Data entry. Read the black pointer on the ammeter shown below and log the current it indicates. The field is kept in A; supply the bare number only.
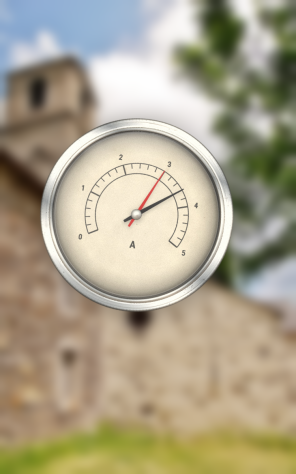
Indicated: 3.6
